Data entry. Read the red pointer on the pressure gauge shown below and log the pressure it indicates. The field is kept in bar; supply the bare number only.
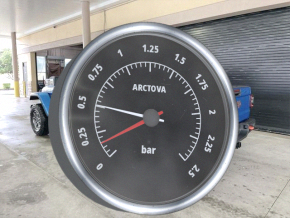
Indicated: 0.15
